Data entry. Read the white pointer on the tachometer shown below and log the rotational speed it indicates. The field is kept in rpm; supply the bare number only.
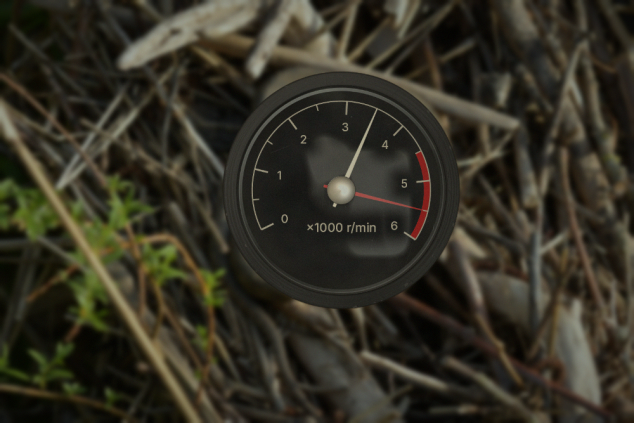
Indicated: 3500
